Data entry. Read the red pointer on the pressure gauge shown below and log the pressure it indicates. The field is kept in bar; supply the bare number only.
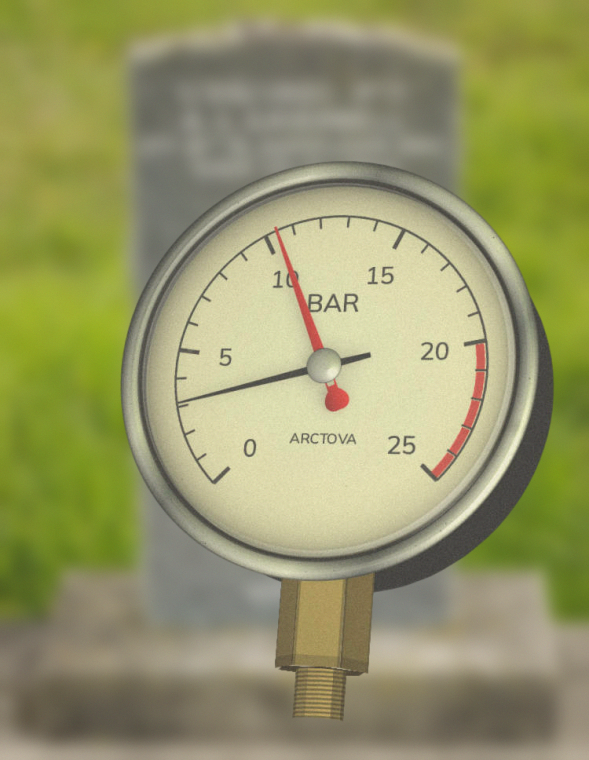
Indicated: 10.5
